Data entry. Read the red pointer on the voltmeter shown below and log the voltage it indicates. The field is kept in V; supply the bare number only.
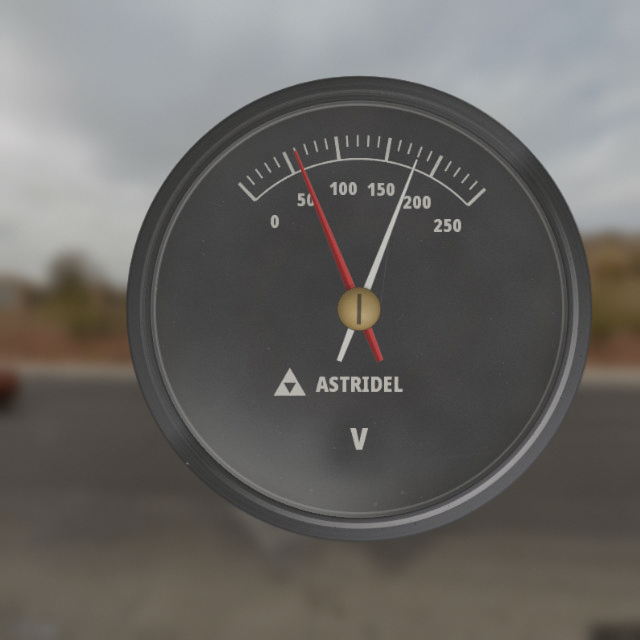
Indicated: 60
